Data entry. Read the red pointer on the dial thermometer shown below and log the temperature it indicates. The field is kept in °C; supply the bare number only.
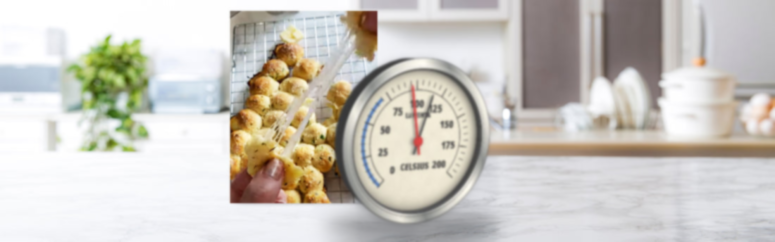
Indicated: 95
